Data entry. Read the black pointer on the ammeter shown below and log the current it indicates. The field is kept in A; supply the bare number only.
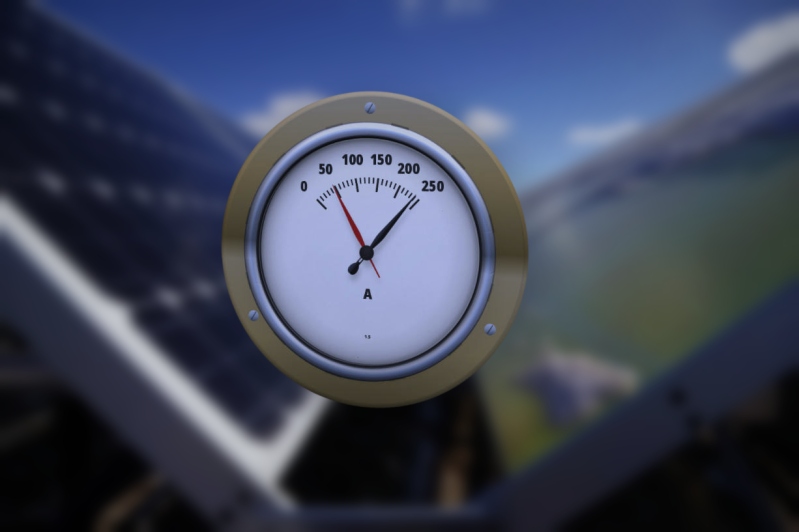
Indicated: 240
